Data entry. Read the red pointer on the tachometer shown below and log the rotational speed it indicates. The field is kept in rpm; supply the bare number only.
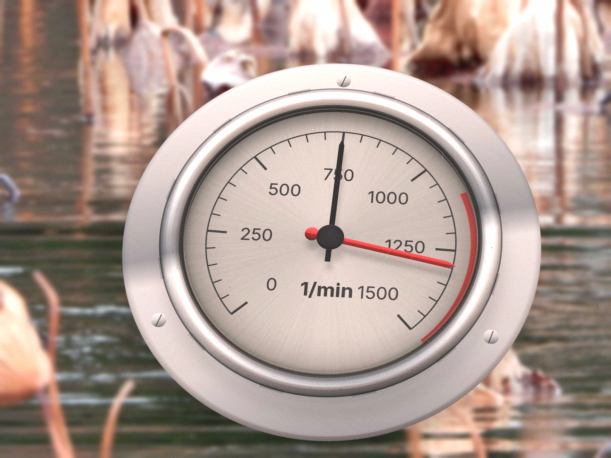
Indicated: 1300
